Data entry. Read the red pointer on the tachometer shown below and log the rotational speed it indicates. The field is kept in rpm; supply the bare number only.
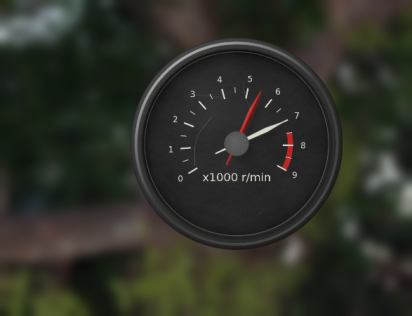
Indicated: 5500
